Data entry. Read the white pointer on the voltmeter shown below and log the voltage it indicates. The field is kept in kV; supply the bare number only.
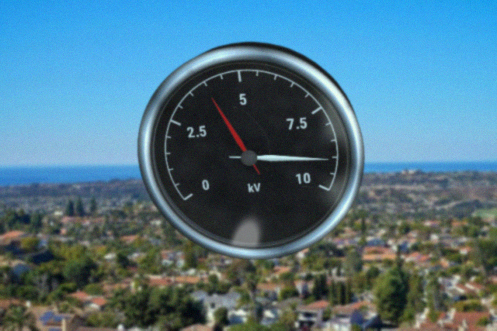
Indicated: 9
